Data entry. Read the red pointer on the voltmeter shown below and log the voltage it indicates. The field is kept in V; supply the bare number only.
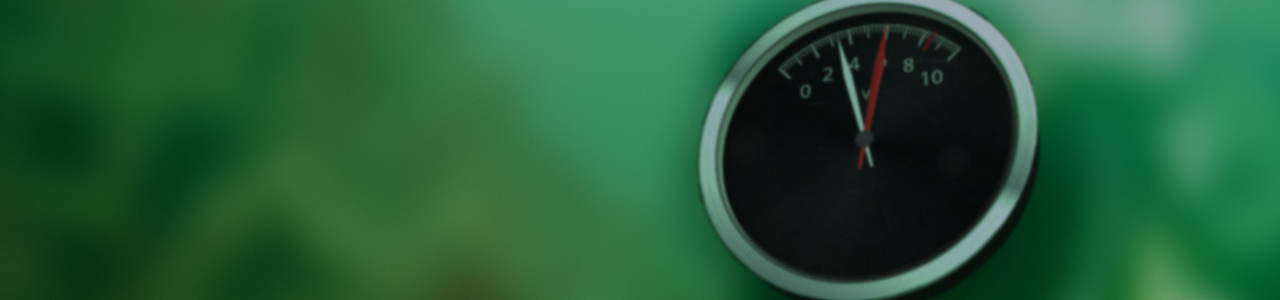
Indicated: 6
